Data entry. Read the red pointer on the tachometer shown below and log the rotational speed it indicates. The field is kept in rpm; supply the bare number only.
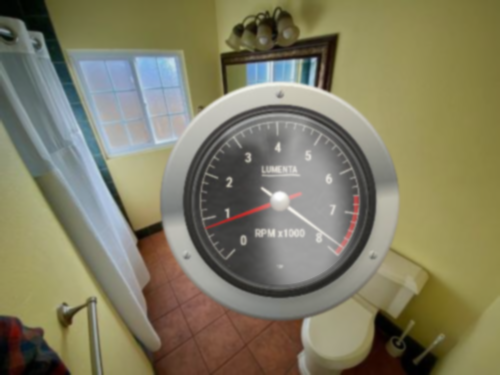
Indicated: 800
